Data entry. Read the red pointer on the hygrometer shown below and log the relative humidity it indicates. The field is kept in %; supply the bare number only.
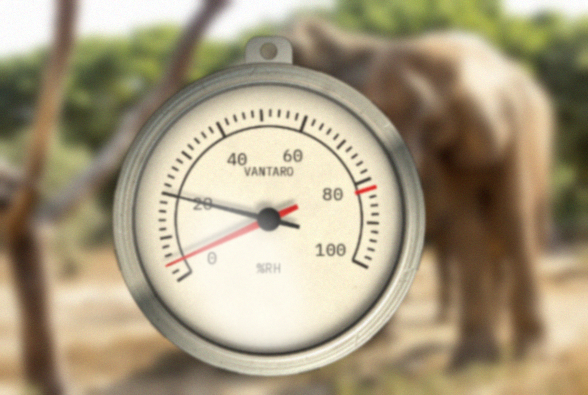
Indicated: 4
